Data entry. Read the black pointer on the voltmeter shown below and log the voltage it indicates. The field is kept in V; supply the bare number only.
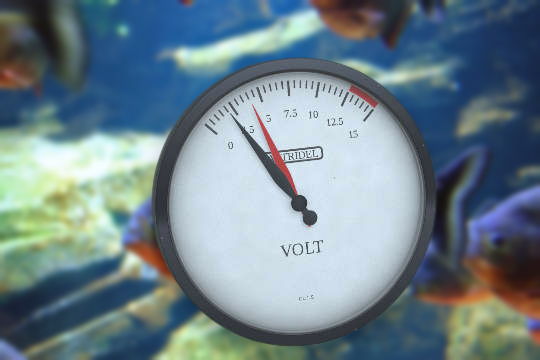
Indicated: 2
